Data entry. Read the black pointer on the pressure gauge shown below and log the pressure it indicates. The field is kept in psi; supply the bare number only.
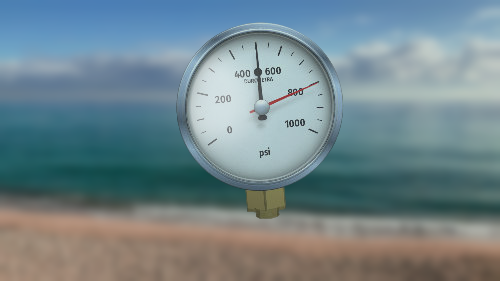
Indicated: 500
